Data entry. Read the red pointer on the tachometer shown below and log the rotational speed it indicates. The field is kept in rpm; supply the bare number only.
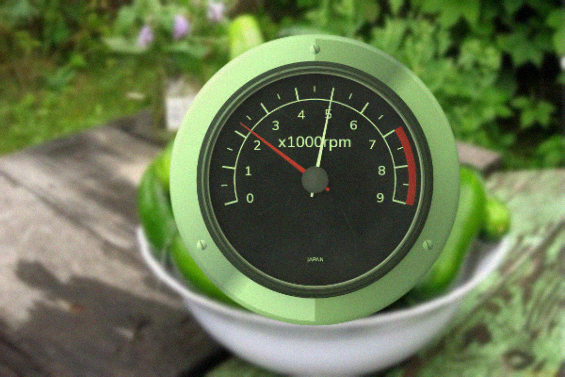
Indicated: 2250
